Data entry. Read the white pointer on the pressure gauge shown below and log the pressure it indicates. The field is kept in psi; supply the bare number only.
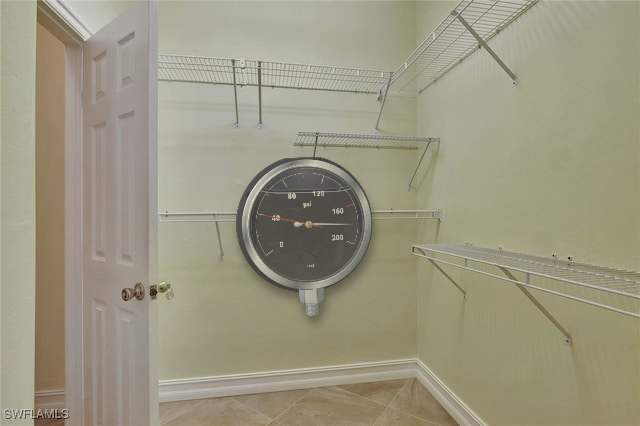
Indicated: 180
